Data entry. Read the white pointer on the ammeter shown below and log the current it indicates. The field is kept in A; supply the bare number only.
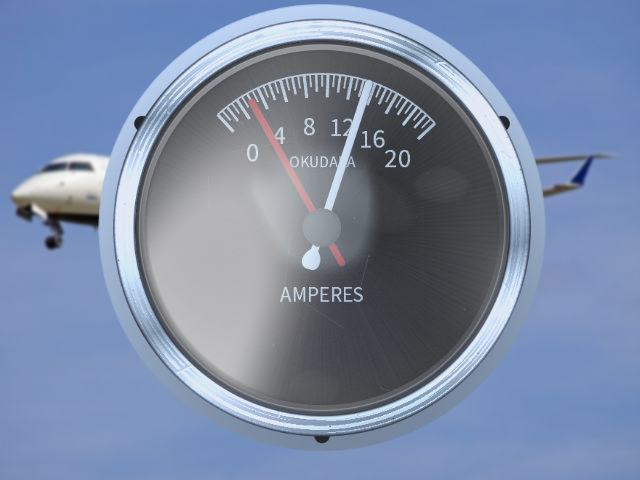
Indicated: 13.5
